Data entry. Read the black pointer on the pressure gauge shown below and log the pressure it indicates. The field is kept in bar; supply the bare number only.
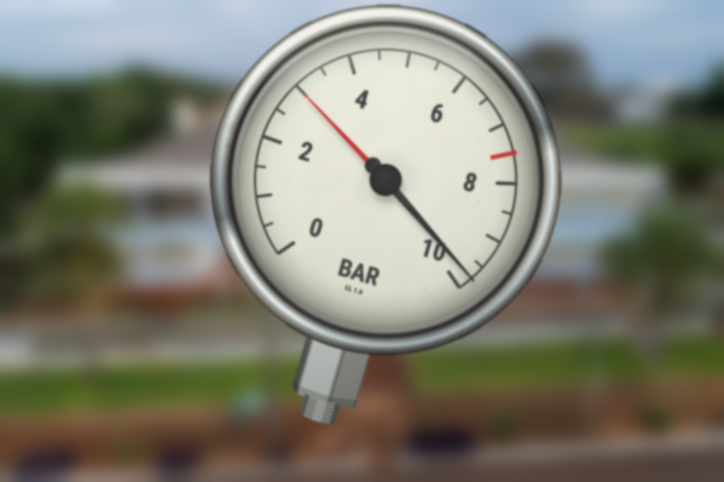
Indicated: 9.75
